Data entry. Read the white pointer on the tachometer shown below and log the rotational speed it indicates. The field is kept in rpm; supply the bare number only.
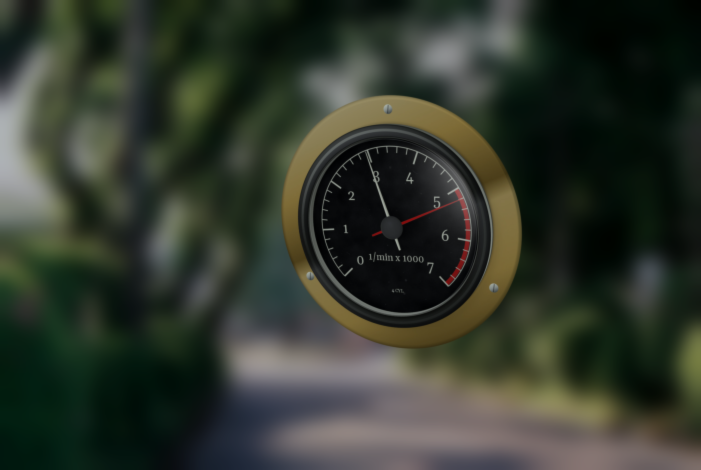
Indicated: 3000
